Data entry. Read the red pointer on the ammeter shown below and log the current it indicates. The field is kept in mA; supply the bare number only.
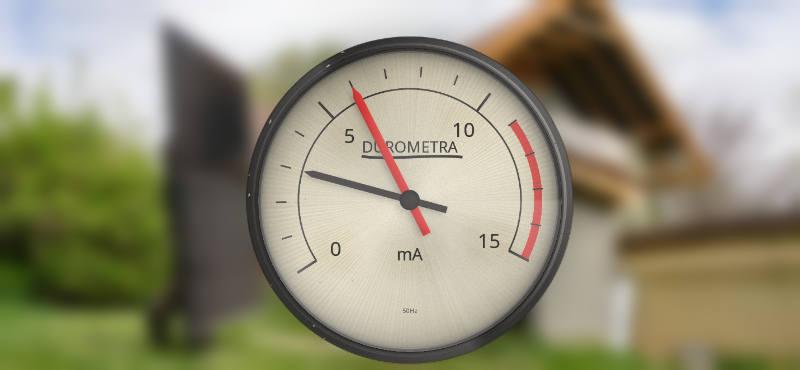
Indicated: 6
